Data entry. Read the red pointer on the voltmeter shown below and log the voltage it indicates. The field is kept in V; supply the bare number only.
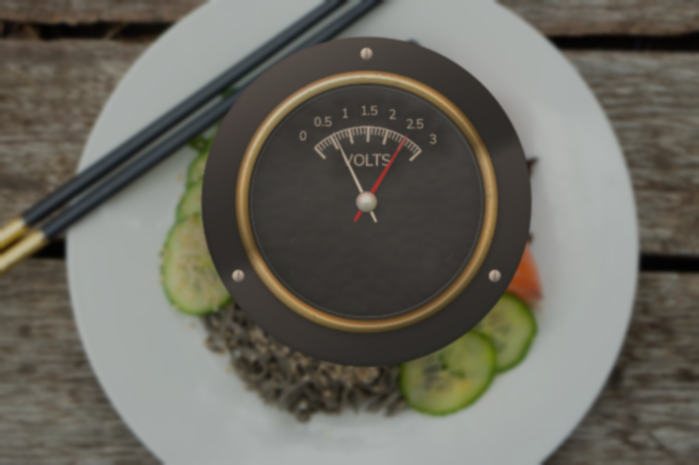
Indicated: 2.5
